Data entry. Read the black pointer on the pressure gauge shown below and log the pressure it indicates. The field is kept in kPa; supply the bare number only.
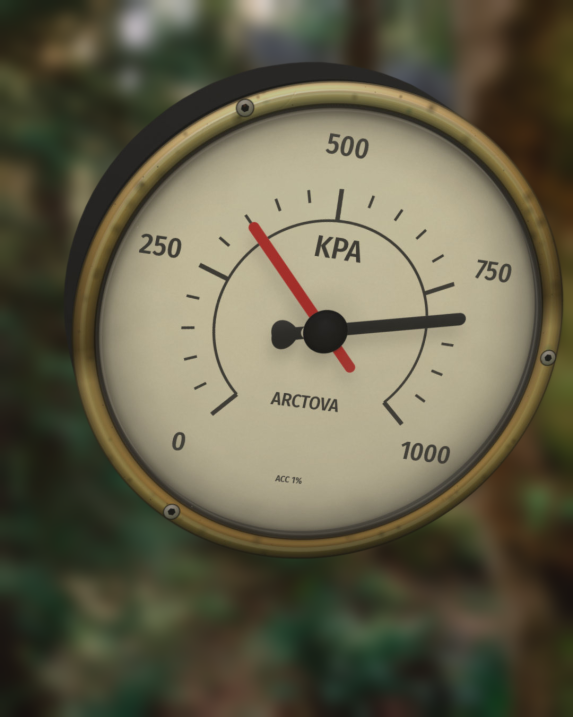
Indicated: 800
